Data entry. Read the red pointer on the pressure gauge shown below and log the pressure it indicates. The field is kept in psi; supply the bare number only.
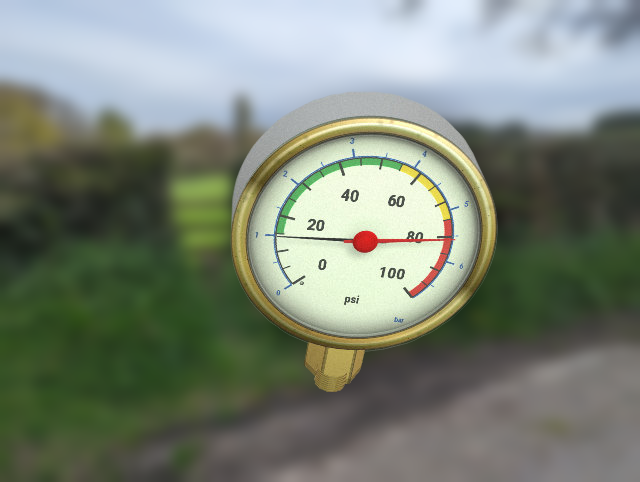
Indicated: 80
